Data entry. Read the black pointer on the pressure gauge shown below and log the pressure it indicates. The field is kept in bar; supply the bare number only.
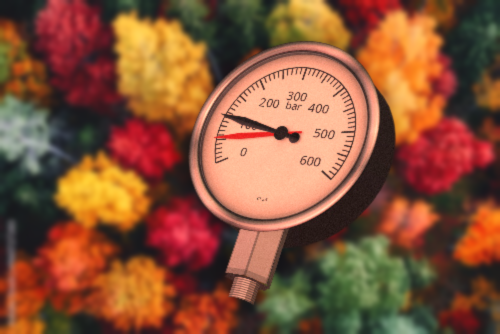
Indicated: 100
